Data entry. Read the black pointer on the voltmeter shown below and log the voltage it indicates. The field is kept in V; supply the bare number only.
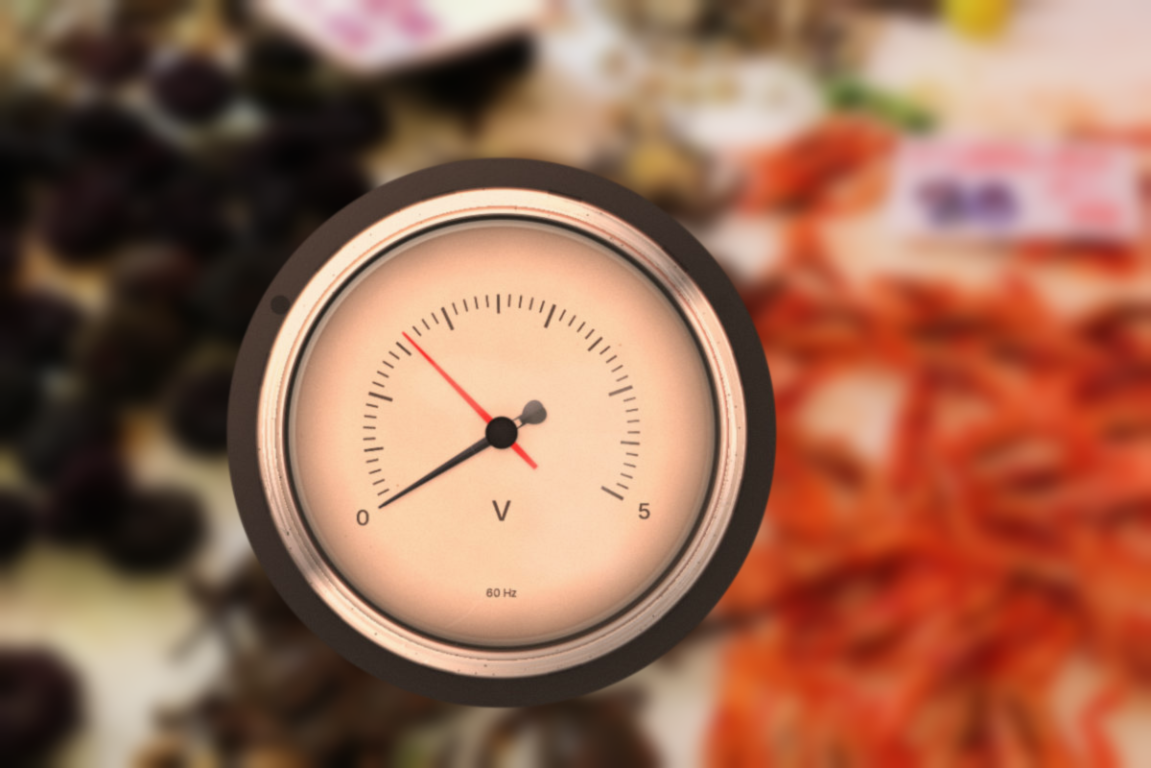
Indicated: 0
